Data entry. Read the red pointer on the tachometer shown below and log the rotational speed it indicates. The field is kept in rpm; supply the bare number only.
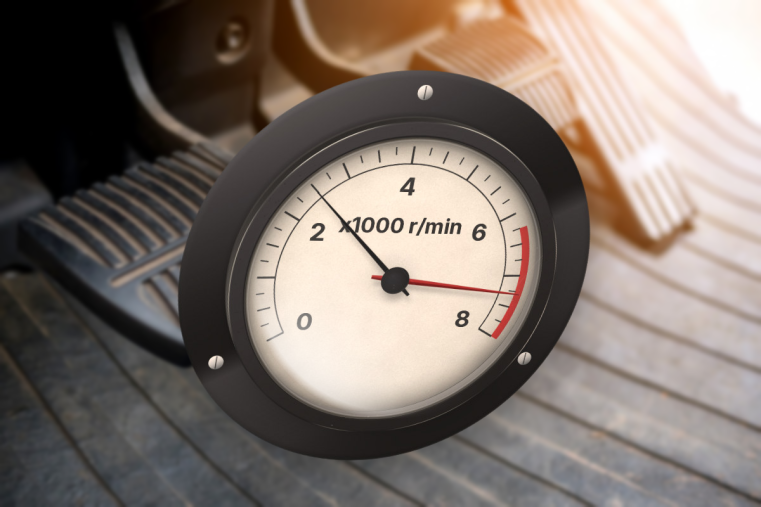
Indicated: 7250
